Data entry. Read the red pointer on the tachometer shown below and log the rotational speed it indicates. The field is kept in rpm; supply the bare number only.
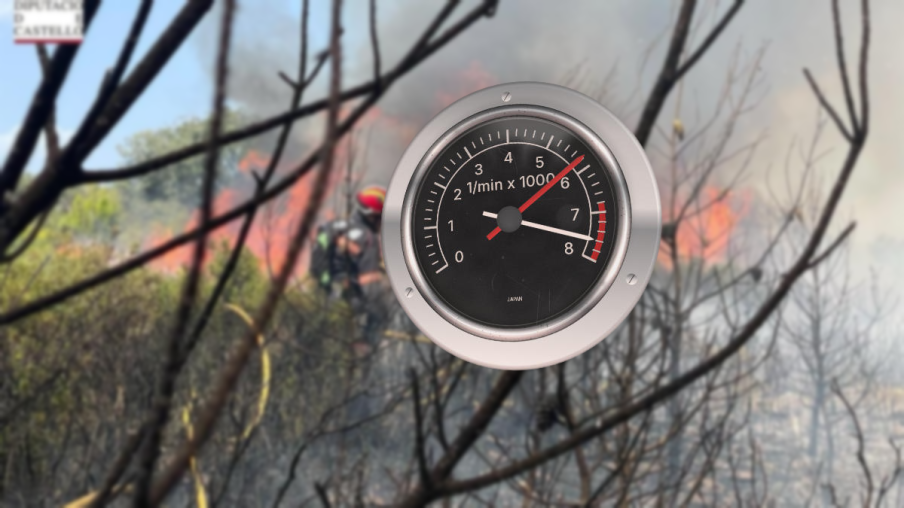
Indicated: 5800
